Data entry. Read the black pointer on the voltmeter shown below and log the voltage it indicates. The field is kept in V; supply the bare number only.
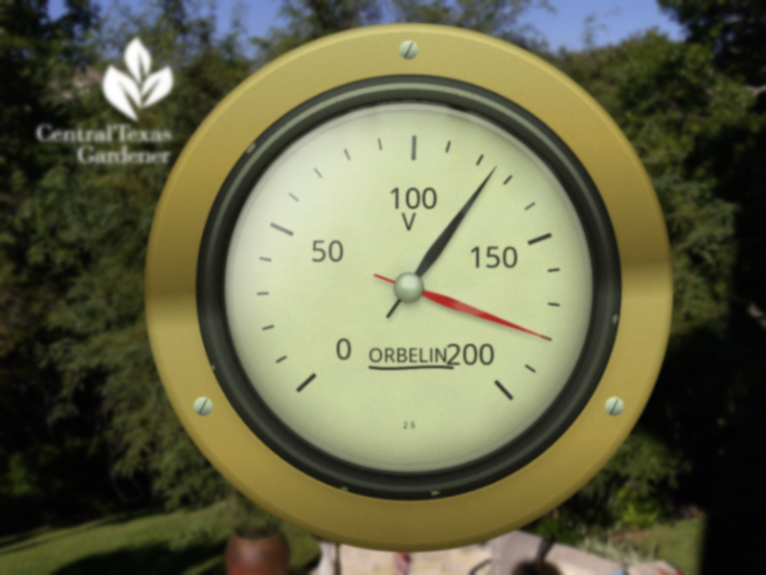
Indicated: 125
